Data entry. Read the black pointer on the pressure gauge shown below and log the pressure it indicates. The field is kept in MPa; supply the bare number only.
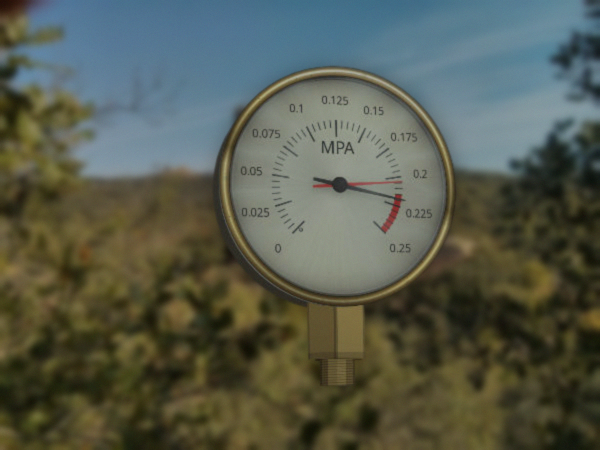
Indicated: 0.22
